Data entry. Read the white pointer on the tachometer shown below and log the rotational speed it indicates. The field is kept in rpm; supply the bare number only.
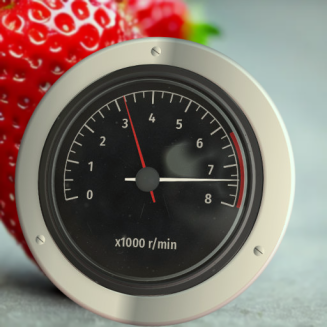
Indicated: 7375
